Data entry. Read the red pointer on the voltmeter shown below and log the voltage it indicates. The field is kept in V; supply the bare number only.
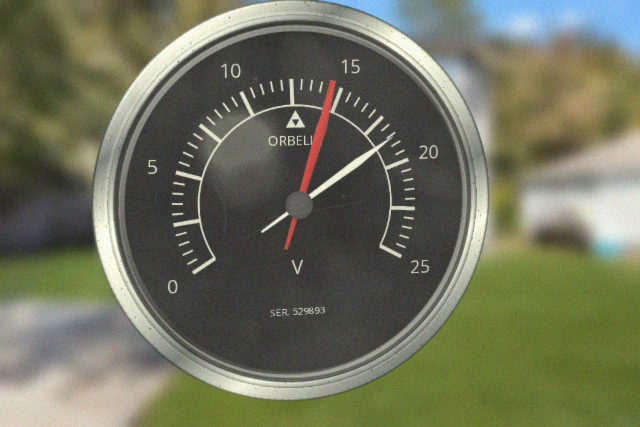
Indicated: 14.5
